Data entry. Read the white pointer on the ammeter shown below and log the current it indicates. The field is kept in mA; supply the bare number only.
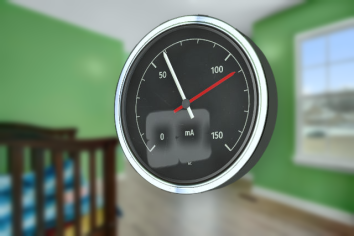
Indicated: 60
